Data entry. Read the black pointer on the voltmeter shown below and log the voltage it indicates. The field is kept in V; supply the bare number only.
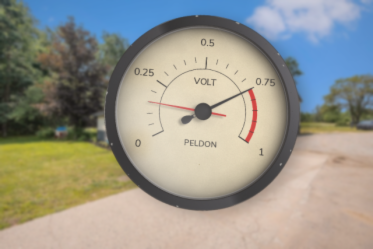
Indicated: 0.75
